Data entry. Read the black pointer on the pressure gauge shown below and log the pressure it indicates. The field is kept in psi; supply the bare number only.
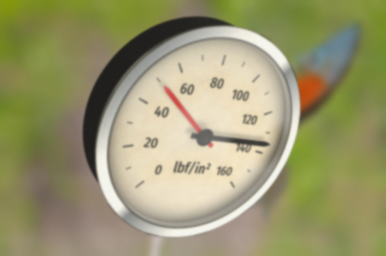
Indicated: 135
